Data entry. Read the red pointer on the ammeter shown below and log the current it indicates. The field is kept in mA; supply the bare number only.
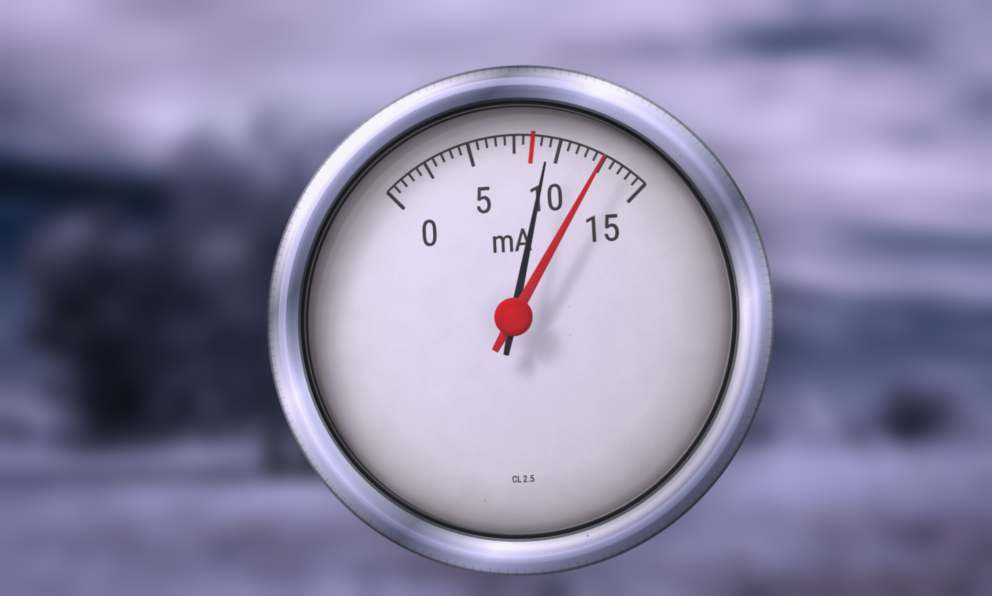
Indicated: 12.5
